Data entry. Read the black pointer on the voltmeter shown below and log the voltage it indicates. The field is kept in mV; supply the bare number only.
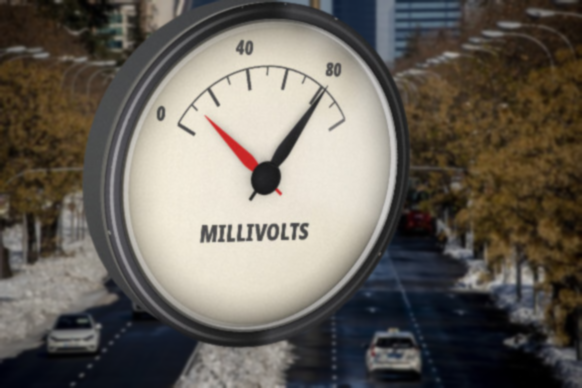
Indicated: 80
